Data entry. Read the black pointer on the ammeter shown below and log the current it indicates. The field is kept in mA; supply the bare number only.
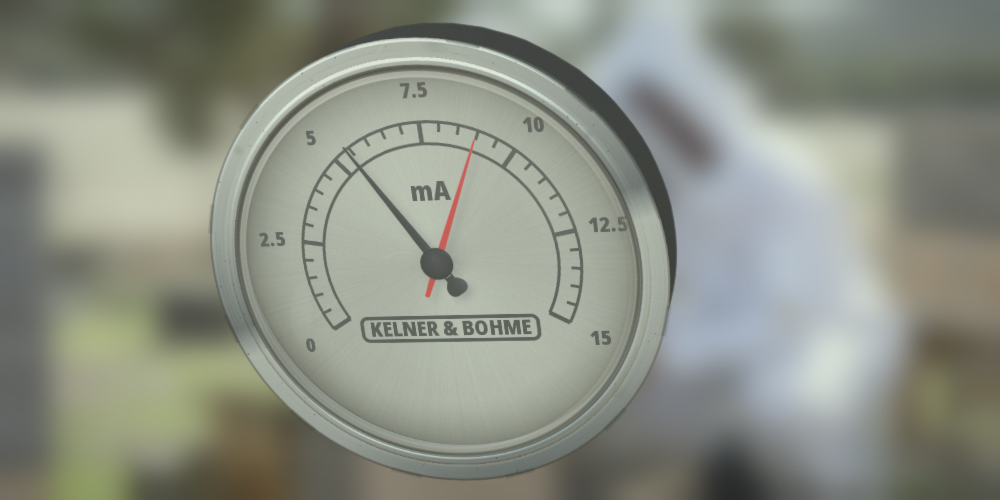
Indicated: 5.5
